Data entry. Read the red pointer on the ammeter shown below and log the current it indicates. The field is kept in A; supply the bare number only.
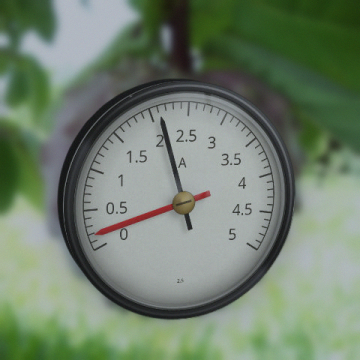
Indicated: 0.2
